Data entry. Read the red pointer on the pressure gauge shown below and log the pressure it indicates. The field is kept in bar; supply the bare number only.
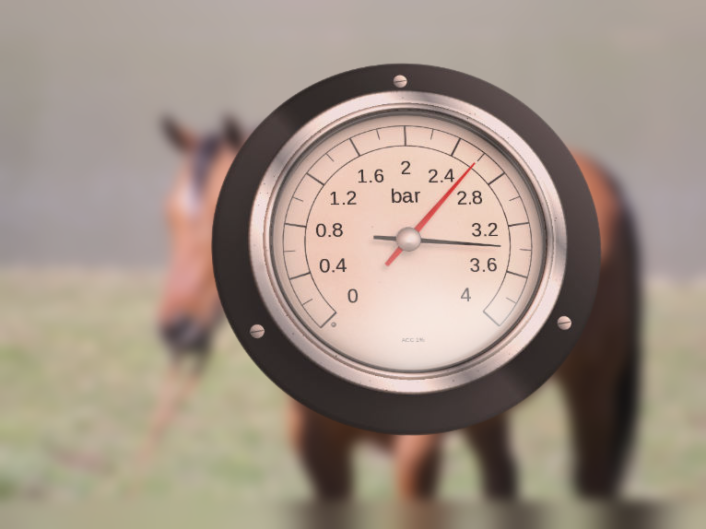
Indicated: 2.6
